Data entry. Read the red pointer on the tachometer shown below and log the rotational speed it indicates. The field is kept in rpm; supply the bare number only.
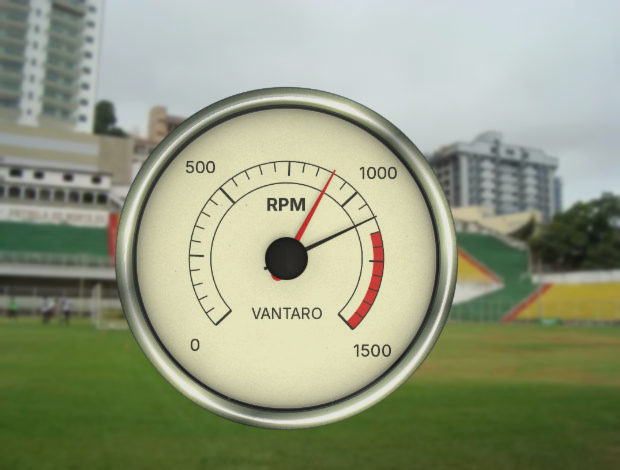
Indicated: 900
